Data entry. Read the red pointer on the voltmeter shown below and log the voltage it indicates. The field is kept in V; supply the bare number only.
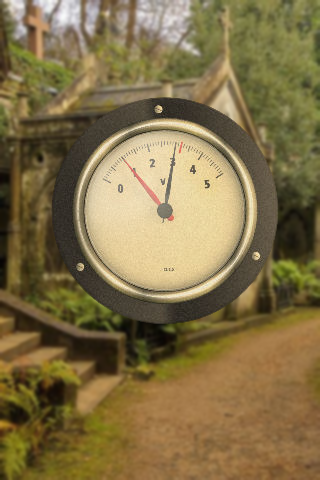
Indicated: 1
